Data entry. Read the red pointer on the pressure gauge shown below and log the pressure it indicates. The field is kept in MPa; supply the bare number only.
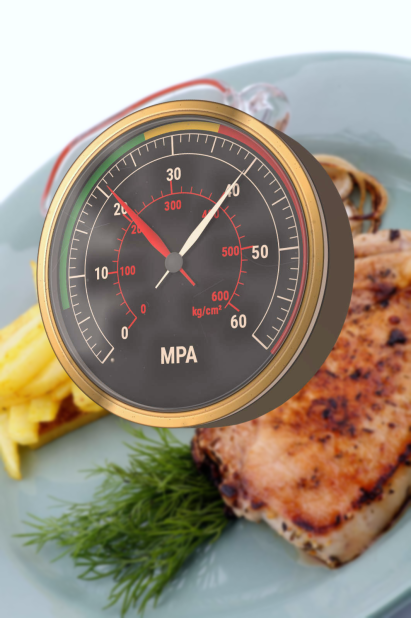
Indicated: 21
